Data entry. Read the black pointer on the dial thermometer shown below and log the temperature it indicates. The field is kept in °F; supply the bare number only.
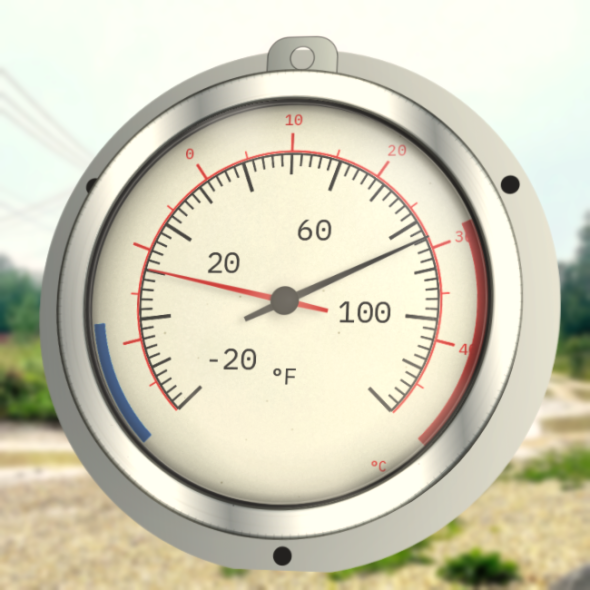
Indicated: 84
